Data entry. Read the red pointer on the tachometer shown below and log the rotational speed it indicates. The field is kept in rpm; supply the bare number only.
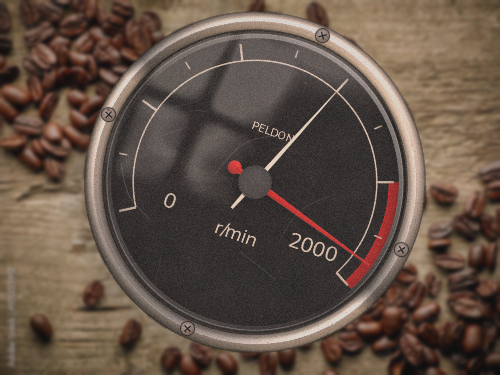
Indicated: 1900
